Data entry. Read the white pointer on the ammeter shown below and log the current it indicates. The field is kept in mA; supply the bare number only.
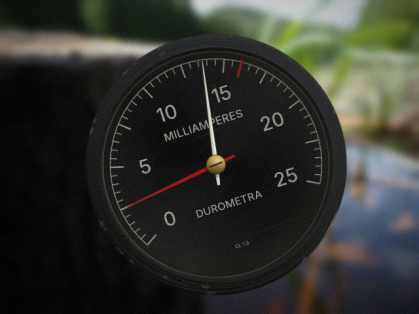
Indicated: 13.75
